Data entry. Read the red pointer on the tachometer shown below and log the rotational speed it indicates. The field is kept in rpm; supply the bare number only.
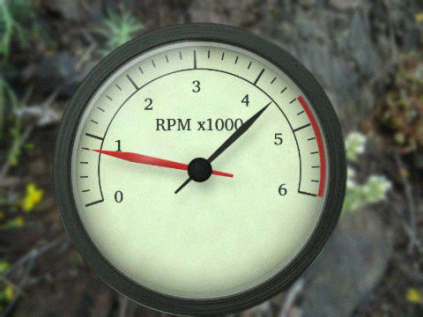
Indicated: 800
